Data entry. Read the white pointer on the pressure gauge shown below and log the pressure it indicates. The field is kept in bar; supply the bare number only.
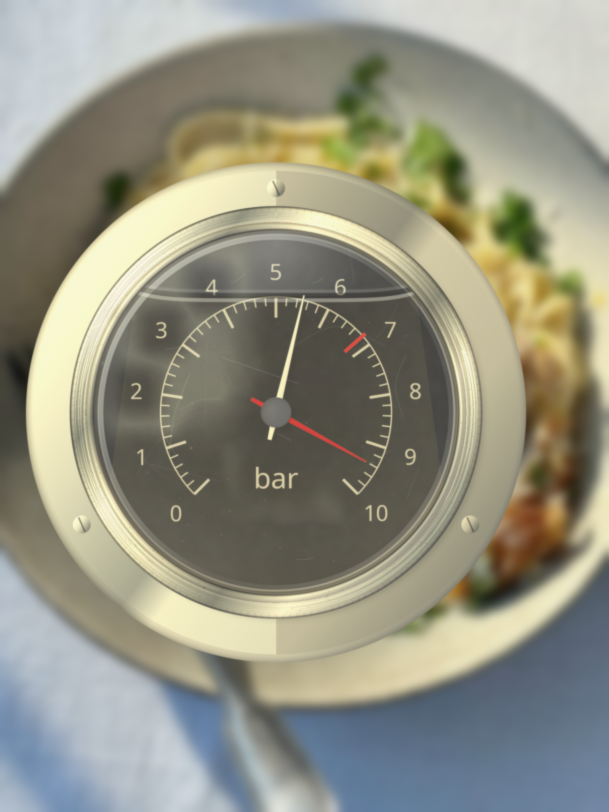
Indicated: 5.5
